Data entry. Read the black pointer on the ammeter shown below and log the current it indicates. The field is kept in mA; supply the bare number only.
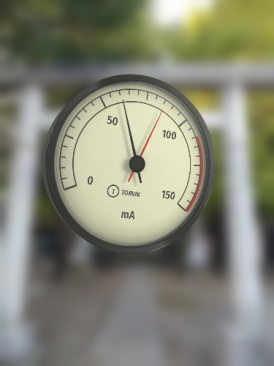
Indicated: 60
